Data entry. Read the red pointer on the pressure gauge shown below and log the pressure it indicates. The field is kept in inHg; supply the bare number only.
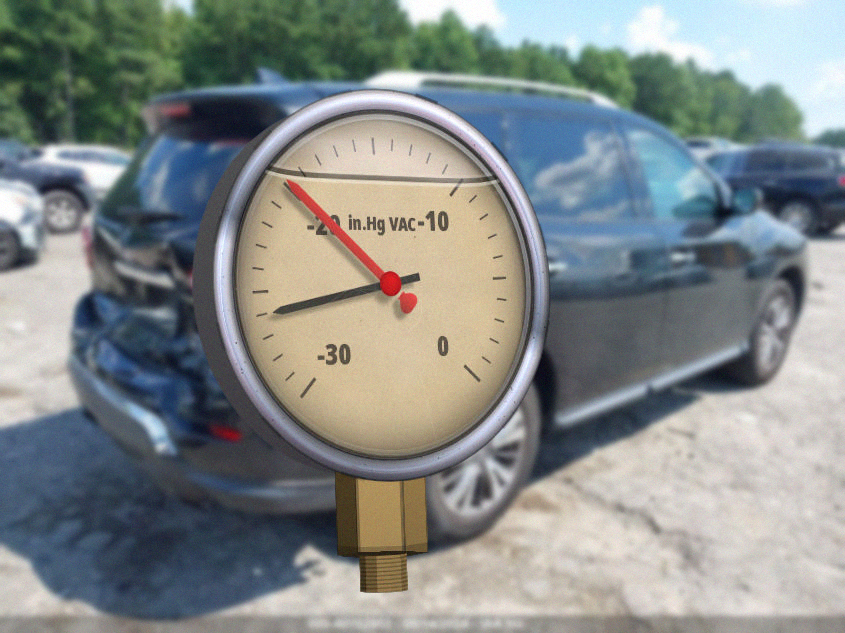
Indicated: -20
